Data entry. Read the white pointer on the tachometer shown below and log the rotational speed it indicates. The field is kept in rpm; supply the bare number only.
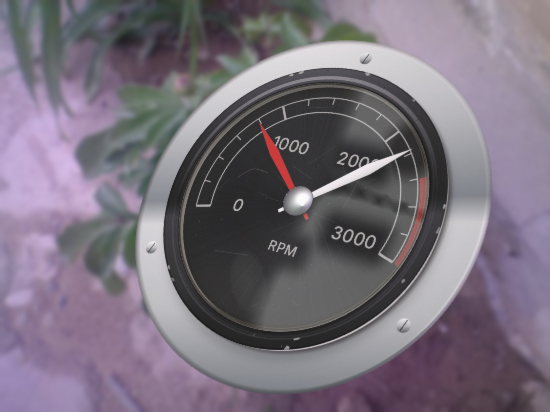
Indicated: 2200
